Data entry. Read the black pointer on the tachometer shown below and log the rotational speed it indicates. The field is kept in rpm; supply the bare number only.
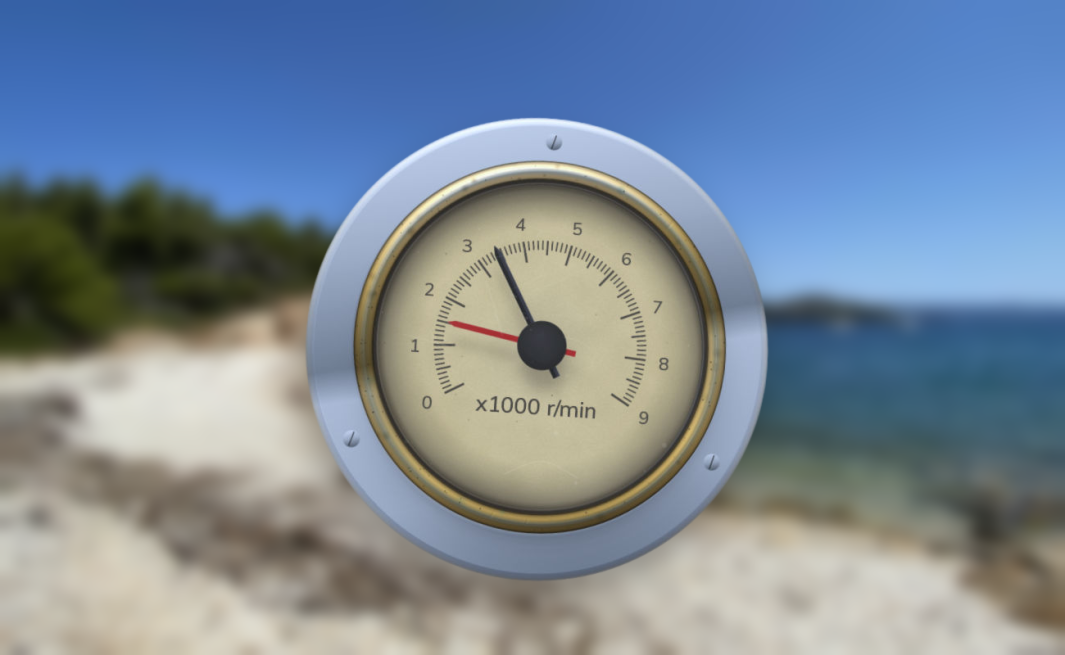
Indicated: 3400
